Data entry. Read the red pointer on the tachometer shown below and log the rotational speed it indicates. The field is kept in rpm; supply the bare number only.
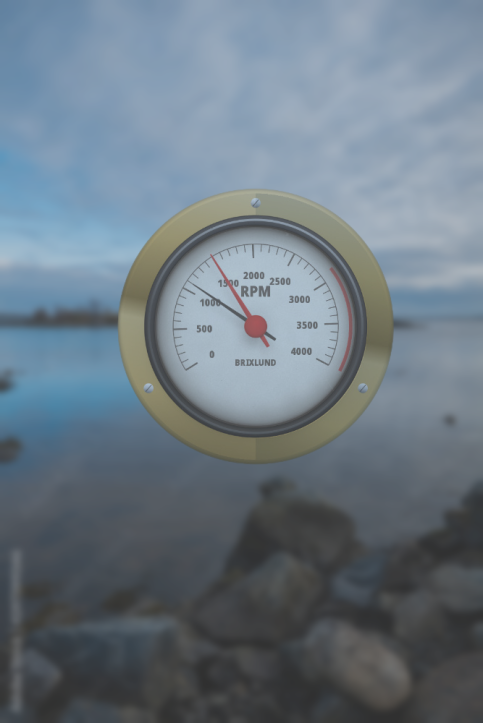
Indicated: 1500
